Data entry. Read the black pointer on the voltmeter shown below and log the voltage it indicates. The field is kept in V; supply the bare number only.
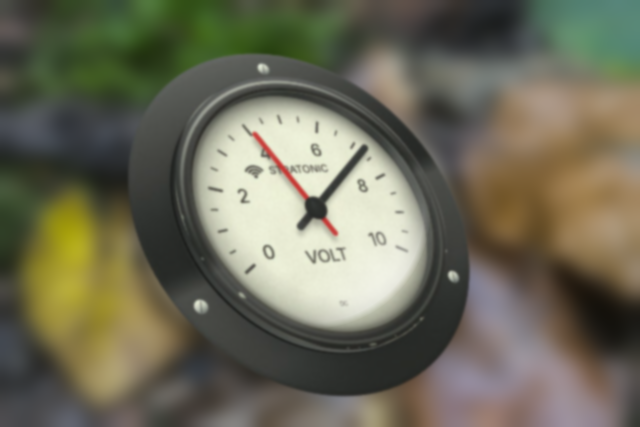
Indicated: 7.25
